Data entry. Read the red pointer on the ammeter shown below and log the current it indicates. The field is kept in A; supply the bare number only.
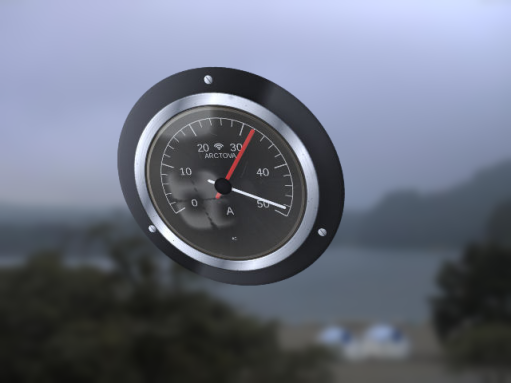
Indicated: 32
